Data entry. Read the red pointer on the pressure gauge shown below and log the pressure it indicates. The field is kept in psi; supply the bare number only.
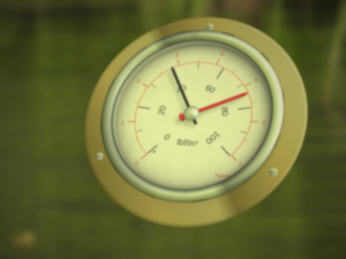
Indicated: 75
